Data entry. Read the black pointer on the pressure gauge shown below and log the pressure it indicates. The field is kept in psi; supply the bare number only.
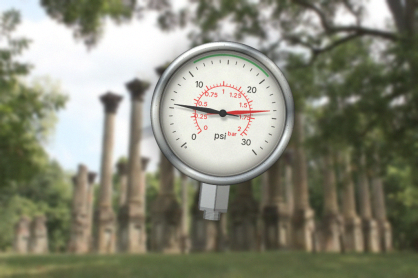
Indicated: 5.5
